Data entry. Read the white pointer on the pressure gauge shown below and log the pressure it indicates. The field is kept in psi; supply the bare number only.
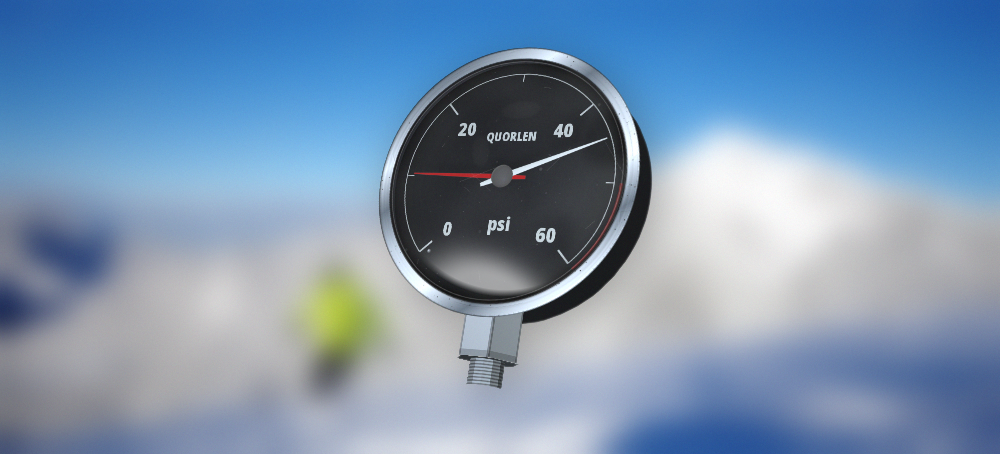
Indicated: 45
